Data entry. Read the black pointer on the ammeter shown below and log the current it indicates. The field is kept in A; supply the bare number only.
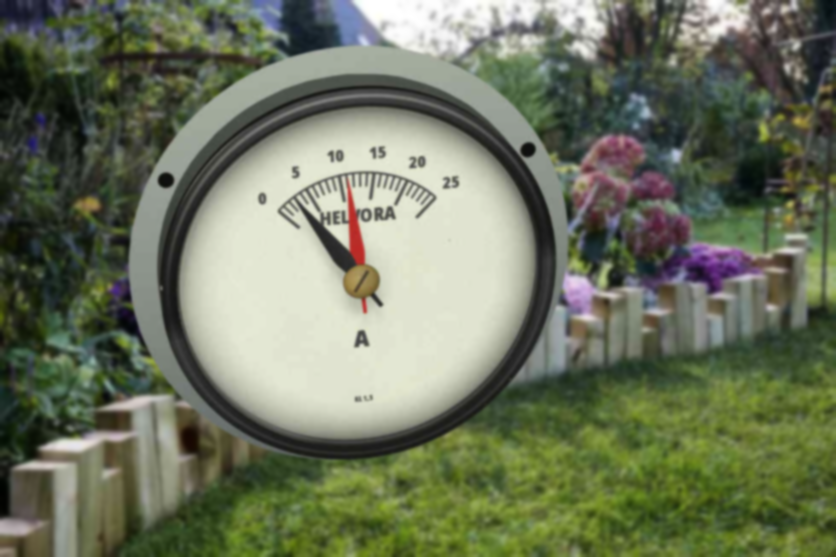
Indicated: 3
